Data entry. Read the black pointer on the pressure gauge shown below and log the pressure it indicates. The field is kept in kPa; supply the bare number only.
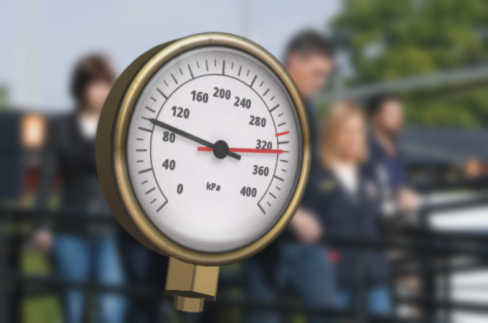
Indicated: 90
